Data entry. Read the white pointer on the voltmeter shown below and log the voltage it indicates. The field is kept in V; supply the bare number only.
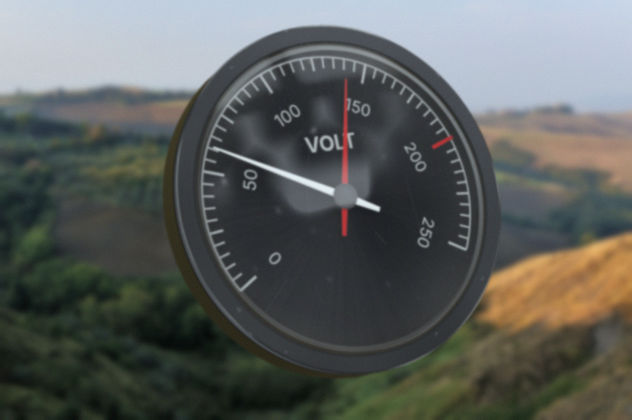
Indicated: 60
